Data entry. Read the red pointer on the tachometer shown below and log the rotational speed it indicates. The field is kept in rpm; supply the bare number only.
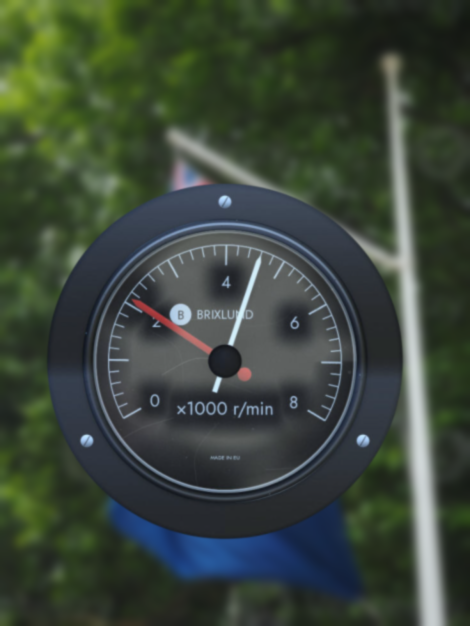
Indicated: 2100
